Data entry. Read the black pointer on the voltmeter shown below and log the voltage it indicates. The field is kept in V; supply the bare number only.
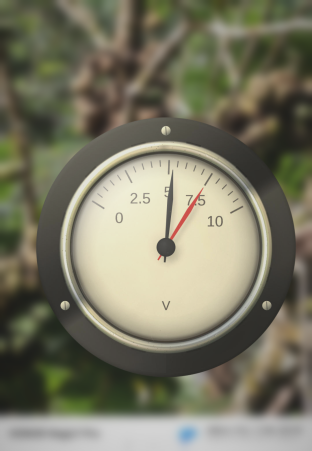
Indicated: 5.25
